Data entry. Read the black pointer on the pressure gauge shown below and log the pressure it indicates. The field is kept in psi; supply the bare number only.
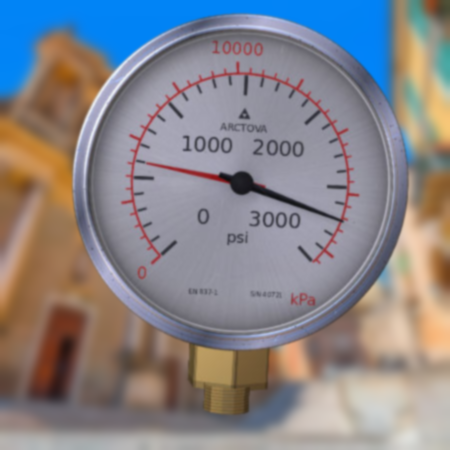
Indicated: 2700
